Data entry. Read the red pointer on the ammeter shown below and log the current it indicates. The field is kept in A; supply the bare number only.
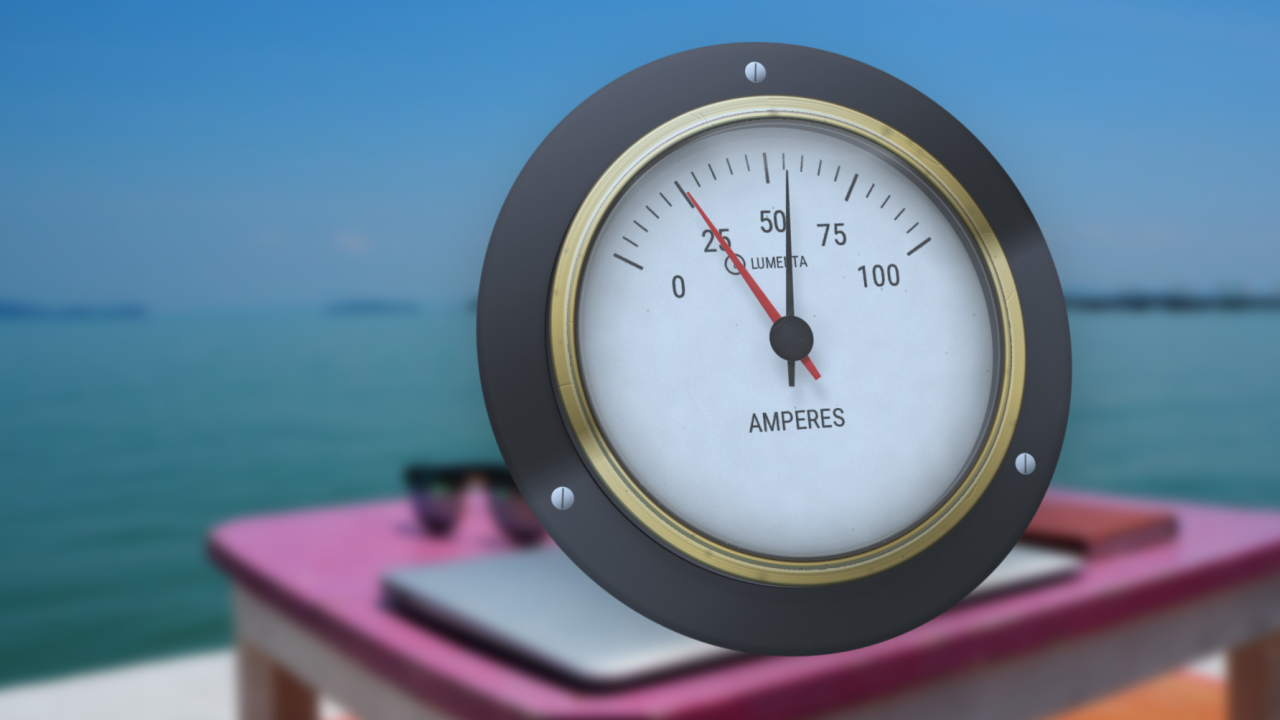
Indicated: 25
